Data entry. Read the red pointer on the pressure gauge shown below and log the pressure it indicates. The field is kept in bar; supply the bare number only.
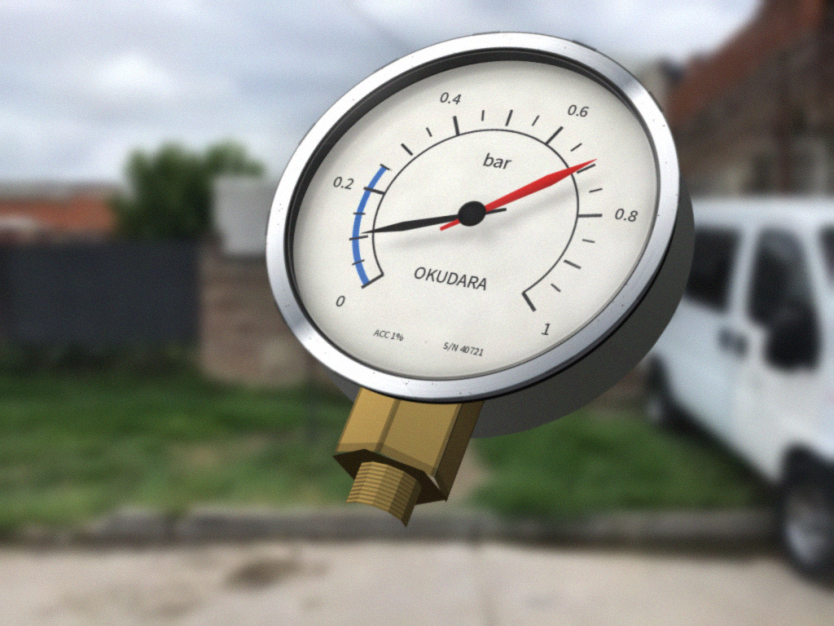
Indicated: 0.7
